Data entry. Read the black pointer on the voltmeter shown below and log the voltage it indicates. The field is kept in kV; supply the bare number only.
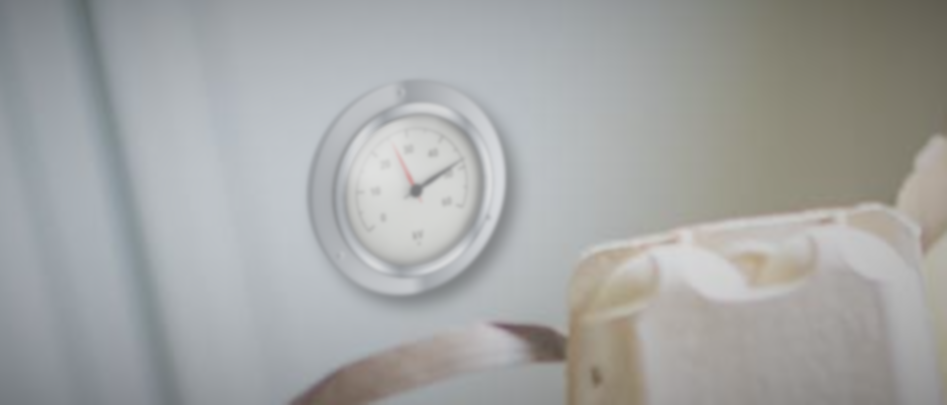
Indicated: 47.5
